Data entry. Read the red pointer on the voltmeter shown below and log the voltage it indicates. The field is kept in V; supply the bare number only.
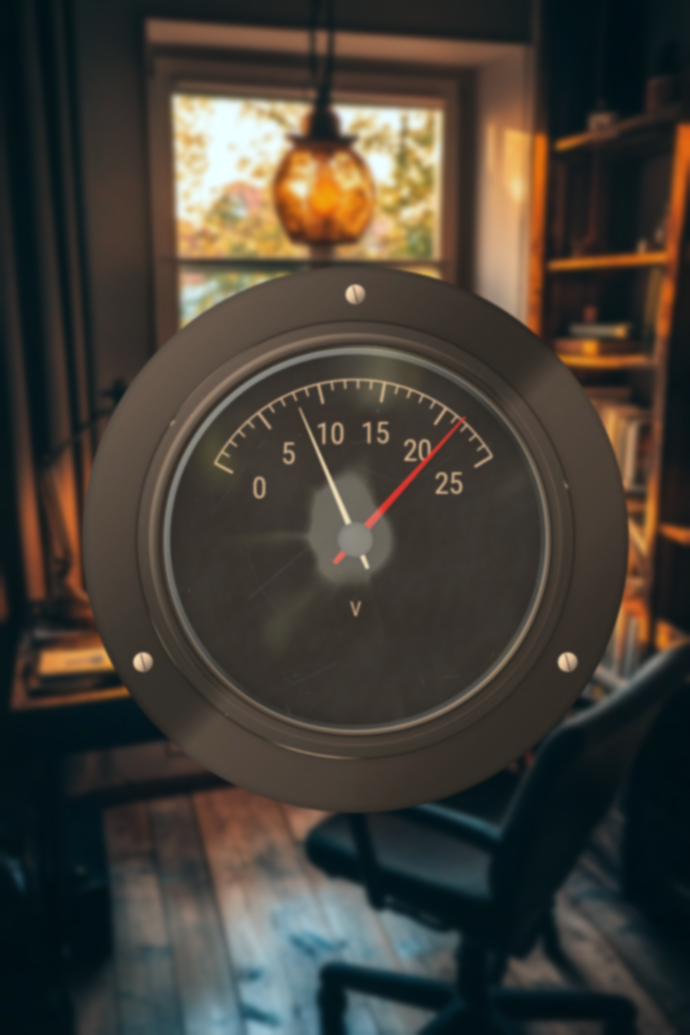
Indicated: 21.5
